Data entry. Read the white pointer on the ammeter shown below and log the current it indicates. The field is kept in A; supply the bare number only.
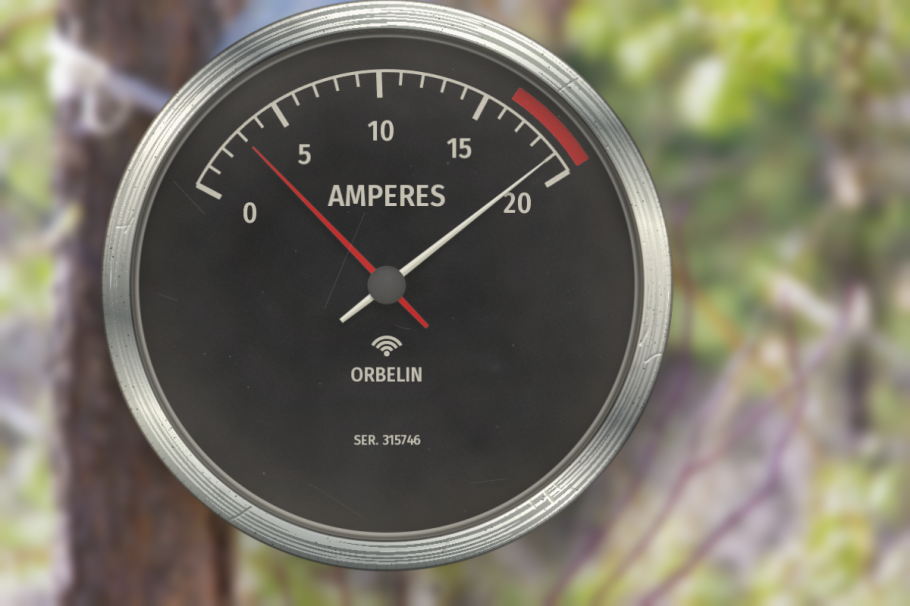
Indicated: 19
